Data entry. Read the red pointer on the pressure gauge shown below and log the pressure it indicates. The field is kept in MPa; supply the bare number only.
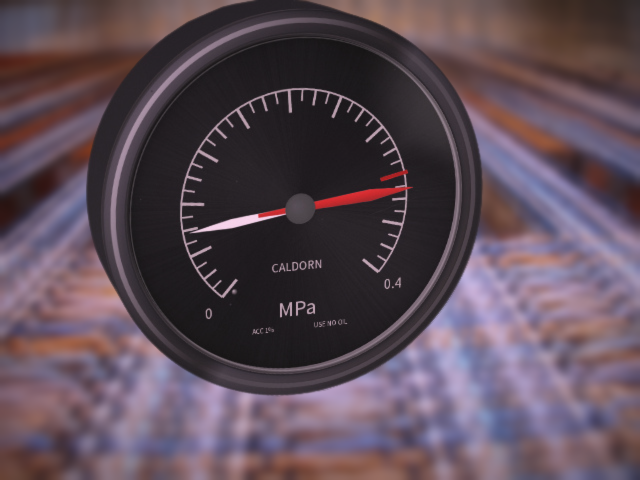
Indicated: 0.33
